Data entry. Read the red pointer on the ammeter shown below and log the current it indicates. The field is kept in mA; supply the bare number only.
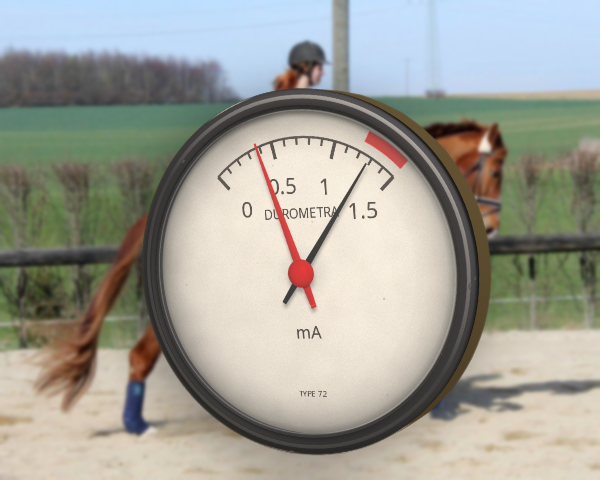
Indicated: 0.4
